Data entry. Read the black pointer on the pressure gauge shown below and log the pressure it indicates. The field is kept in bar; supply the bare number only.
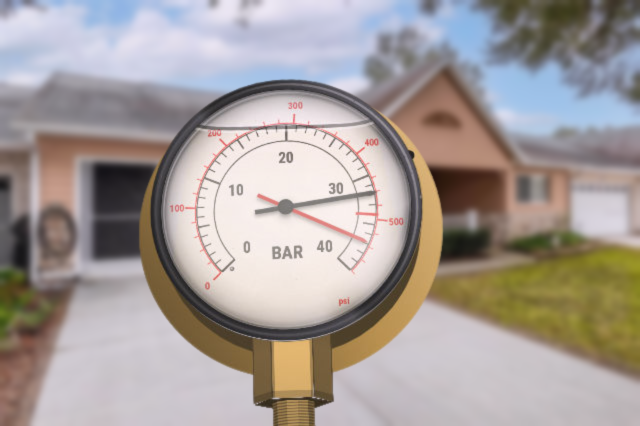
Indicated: 32
